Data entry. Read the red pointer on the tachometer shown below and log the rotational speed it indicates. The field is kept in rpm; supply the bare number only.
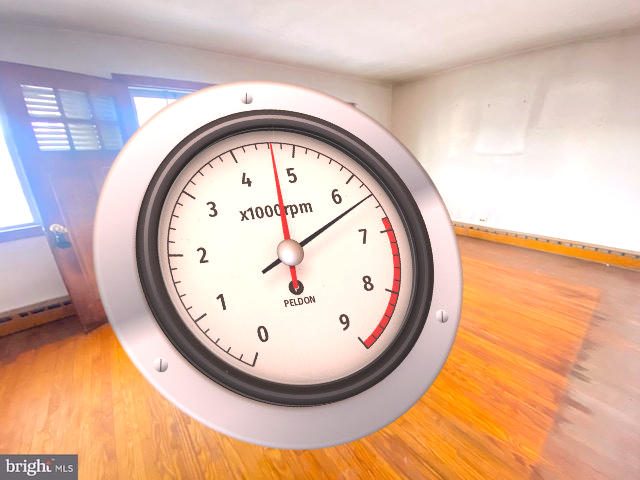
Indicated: 4600
